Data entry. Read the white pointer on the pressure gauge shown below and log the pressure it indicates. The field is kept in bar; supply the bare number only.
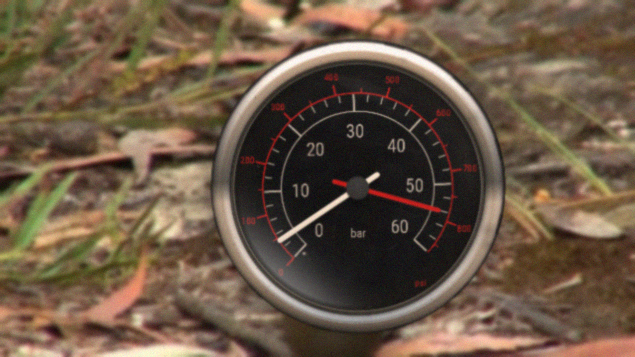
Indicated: 3
